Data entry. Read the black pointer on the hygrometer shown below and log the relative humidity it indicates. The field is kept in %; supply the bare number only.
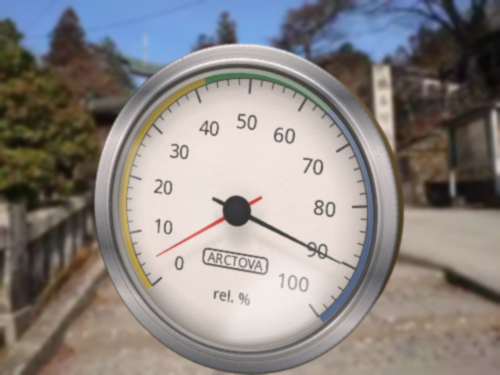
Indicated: 90
